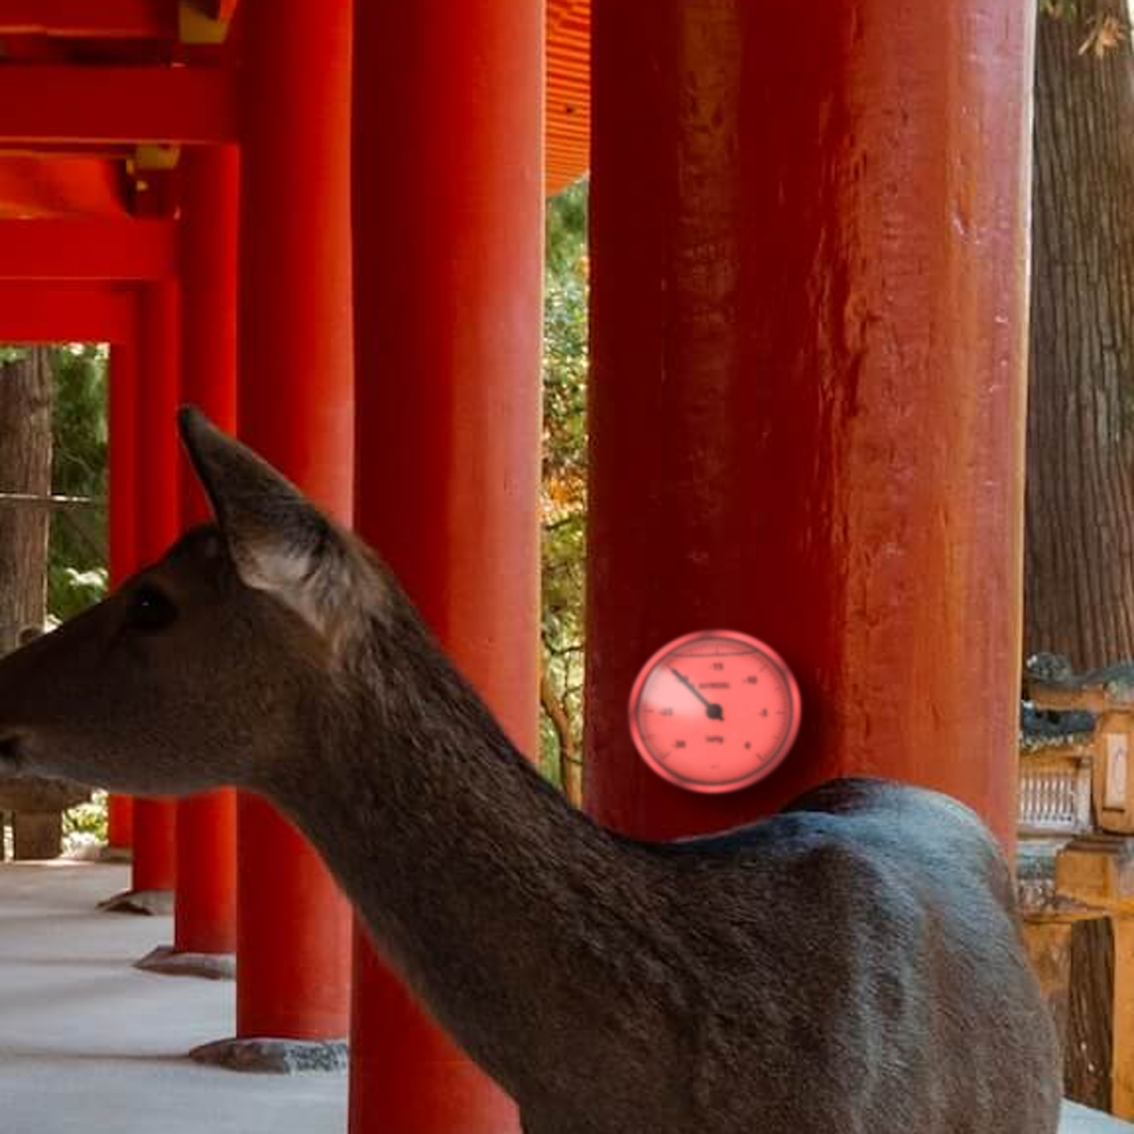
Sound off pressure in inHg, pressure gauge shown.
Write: -20 inHg
